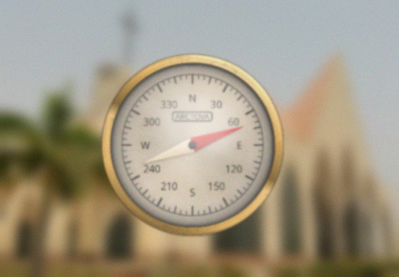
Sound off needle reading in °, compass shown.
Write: 70 °
